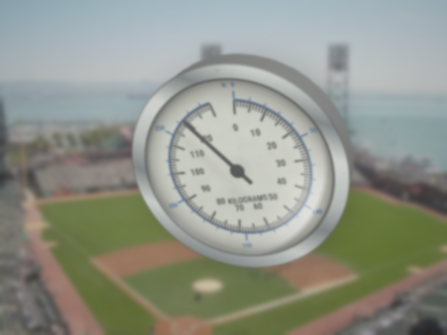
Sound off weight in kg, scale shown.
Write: 120 kg
